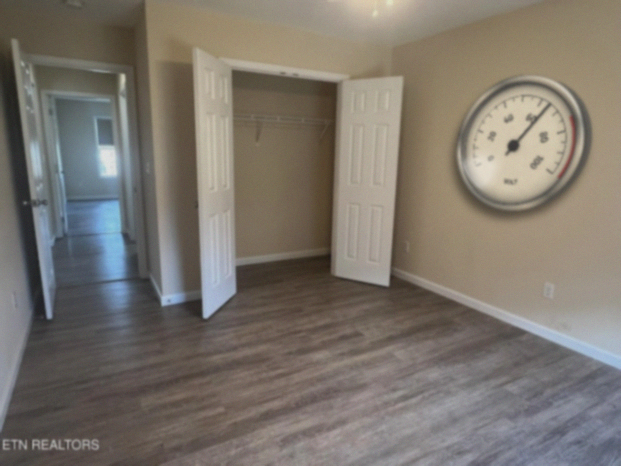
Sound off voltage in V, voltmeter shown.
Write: 65 V
